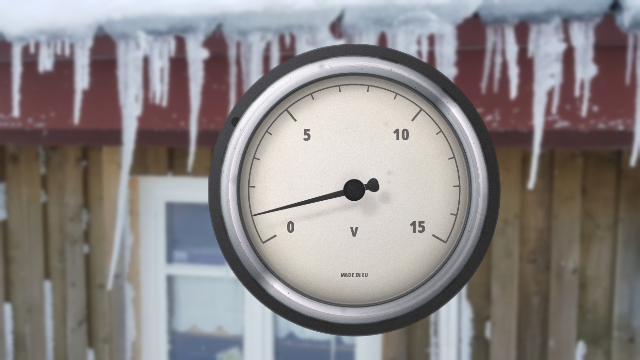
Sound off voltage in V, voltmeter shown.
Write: 1 V
